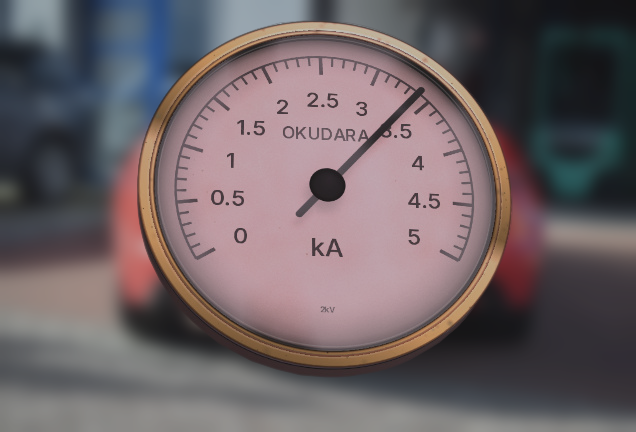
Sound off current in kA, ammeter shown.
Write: 3.4 kA
